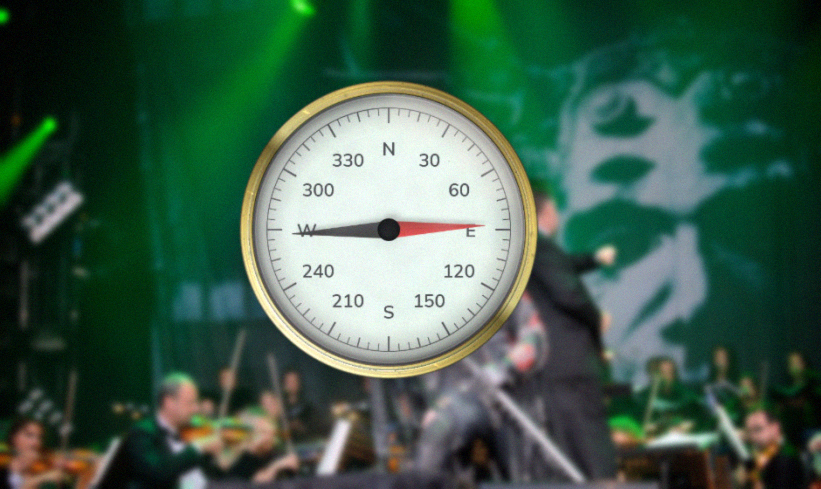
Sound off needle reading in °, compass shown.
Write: 87.5 °
